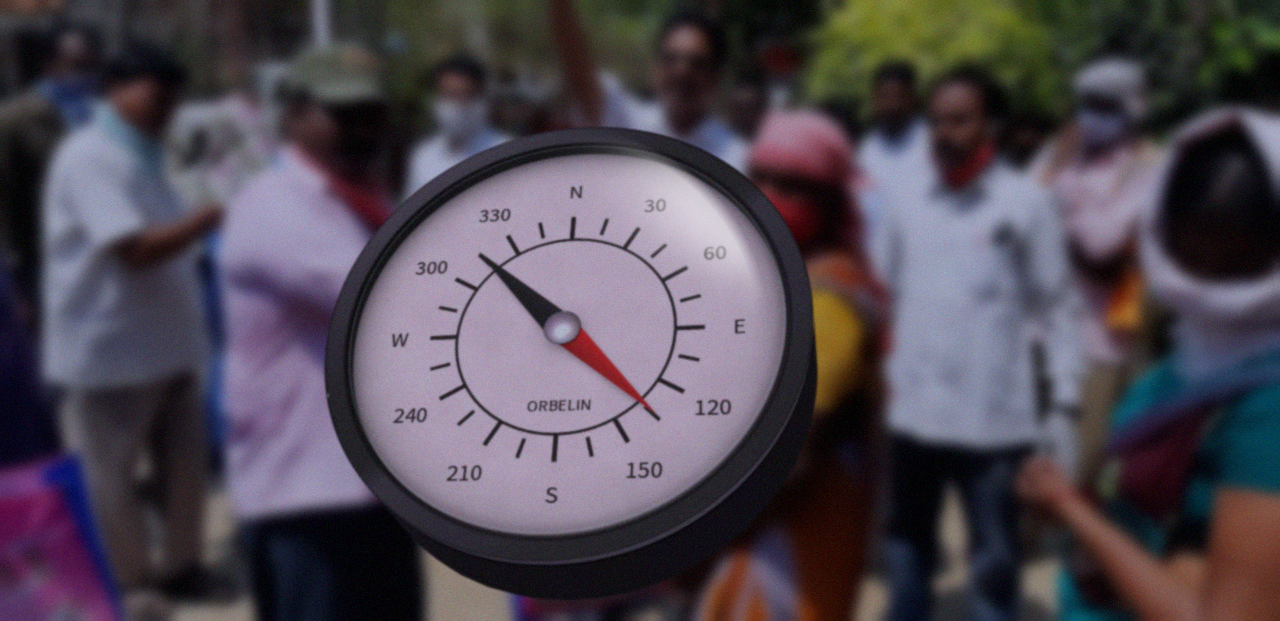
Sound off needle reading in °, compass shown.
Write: 135 °
